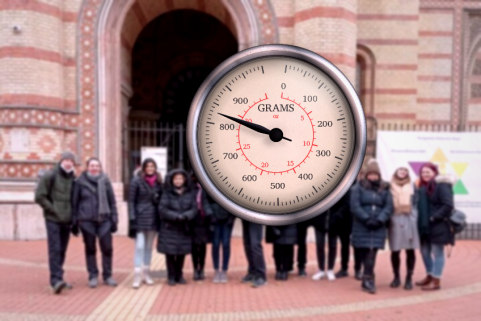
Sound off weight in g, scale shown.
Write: 830 g
